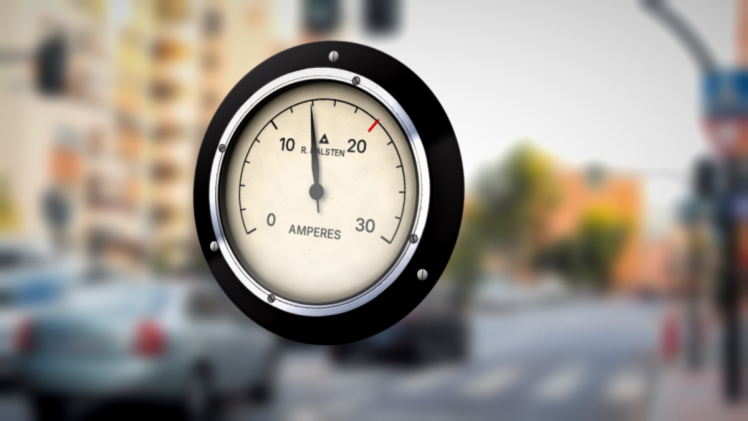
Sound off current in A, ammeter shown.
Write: 14 A
